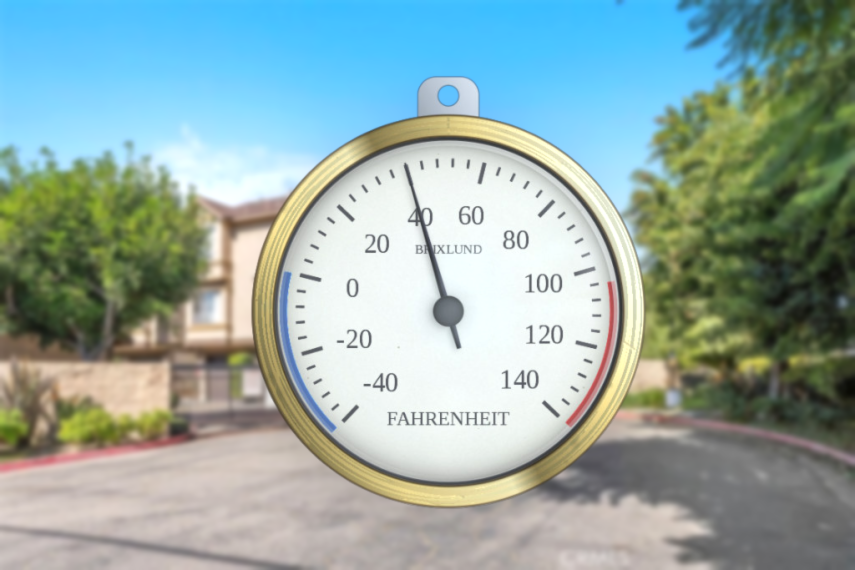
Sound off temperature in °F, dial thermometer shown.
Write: 40 °F
